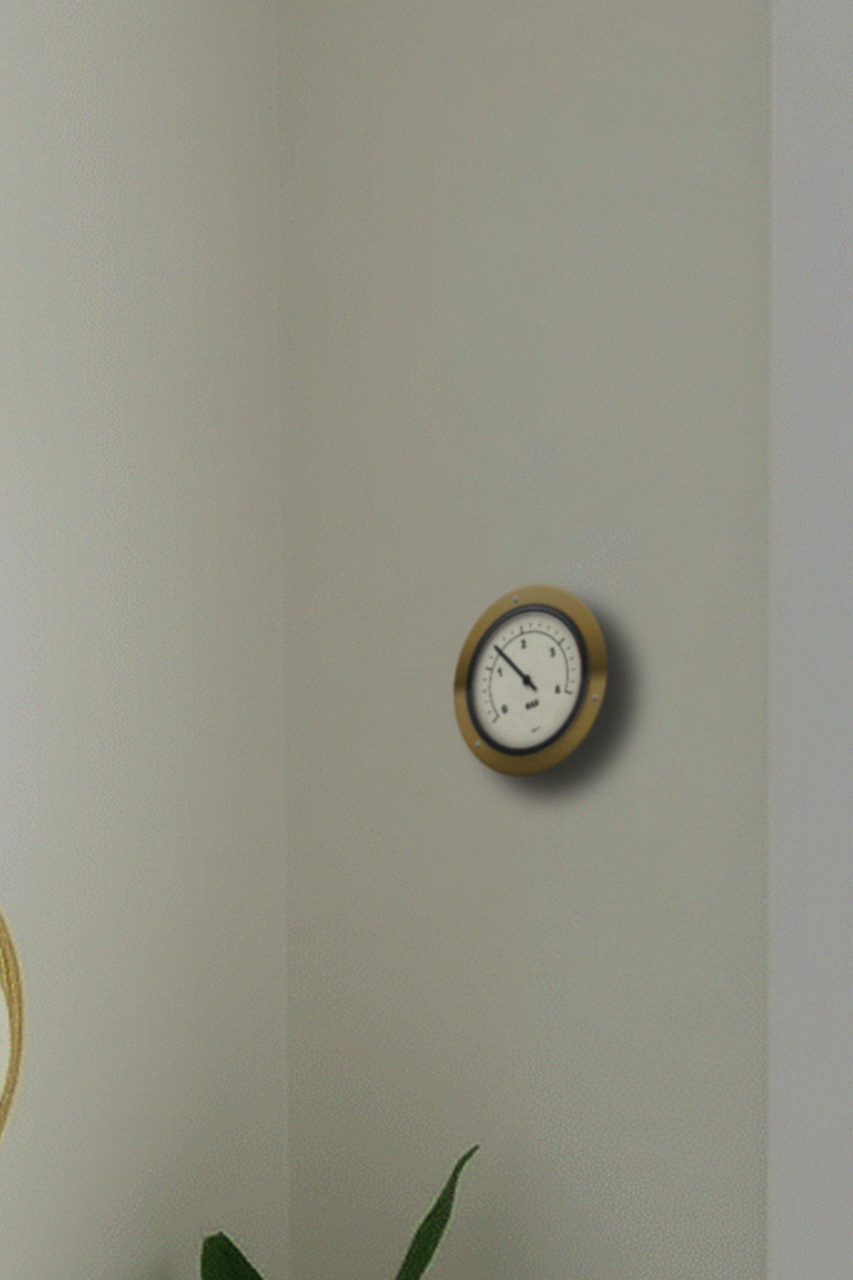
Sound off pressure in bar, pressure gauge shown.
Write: 1.4 bar
